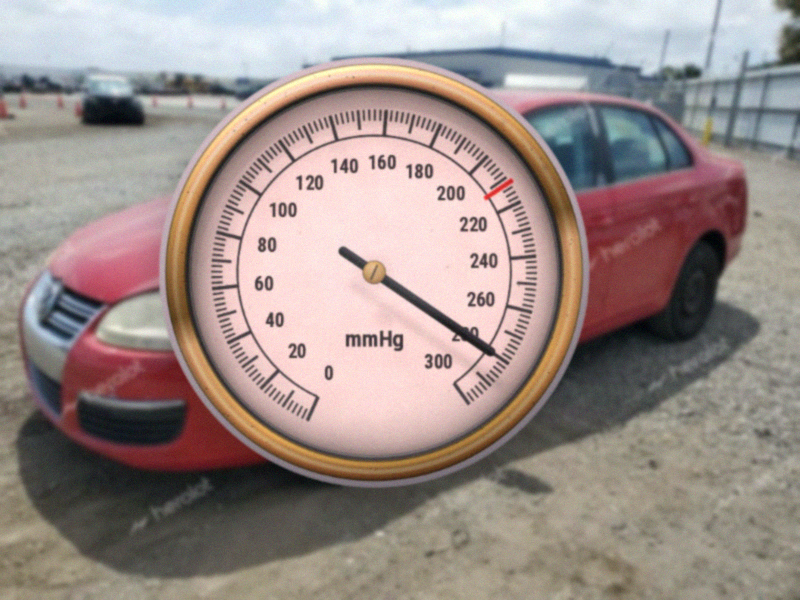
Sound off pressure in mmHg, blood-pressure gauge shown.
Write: 280 mmHg
